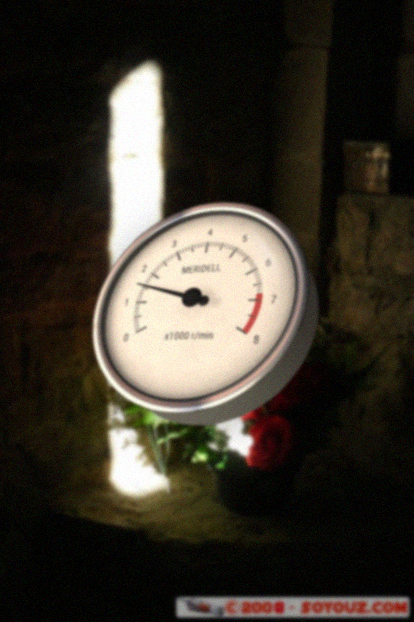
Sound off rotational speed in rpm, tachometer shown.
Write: 1500 rpm
